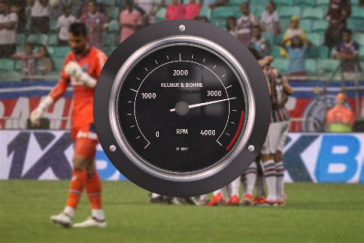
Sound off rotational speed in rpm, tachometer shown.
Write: 3200 rpm
